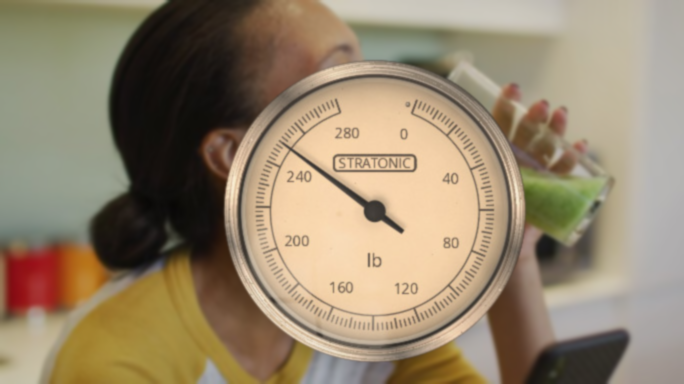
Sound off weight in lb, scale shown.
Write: 250 lb
